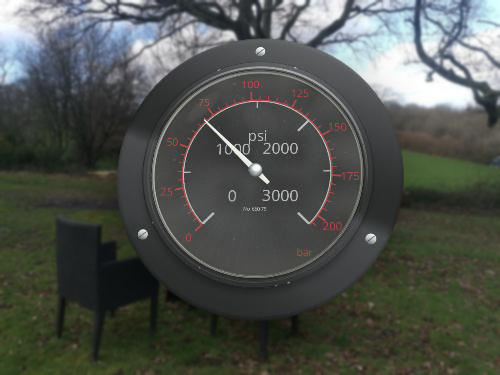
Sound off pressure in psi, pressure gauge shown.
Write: 1000 psi
